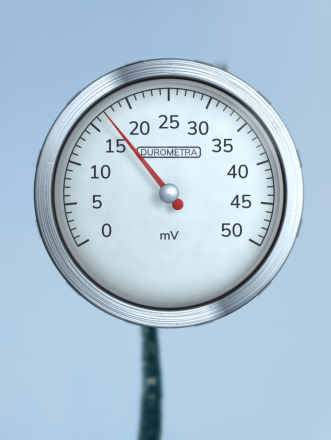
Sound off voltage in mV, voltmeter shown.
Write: 17 mV
